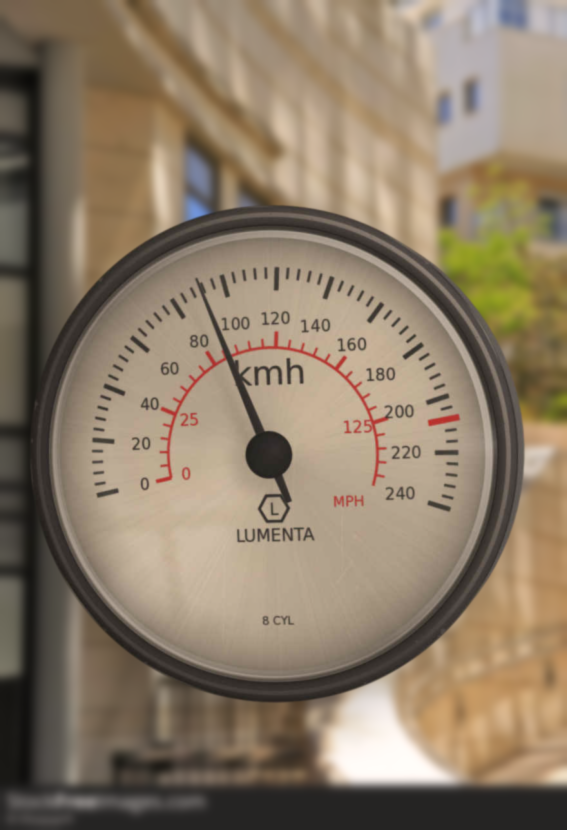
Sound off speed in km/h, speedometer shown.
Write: 92 km/h
